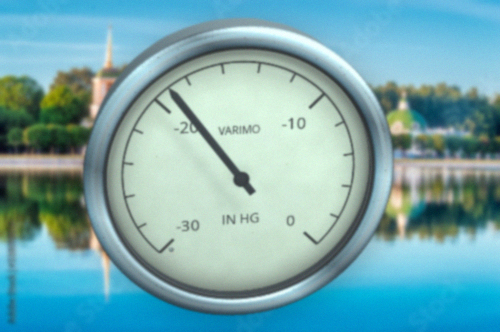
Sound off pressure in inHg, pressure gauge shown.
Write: -19 inHg
